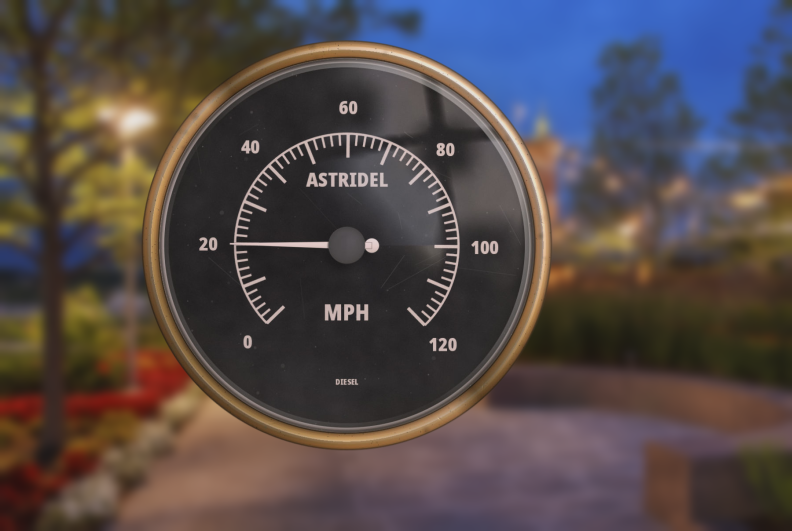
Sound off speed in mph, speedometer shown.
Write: 20 mph
